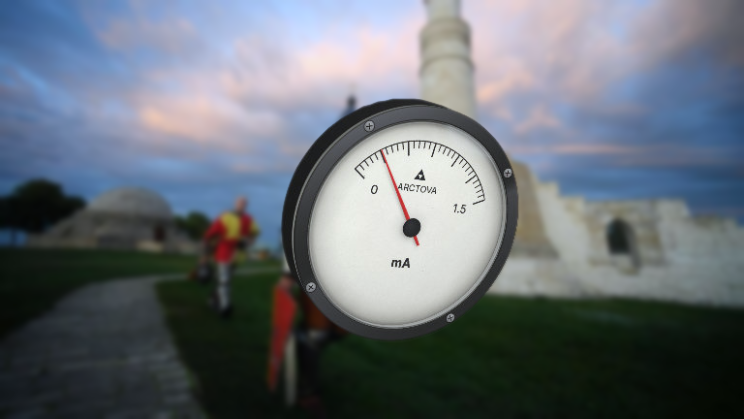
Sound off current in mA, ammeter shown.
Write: 0.25 mA
